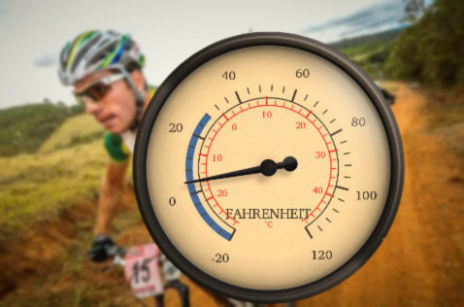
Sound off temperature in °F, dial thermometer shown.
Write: 4 °F
